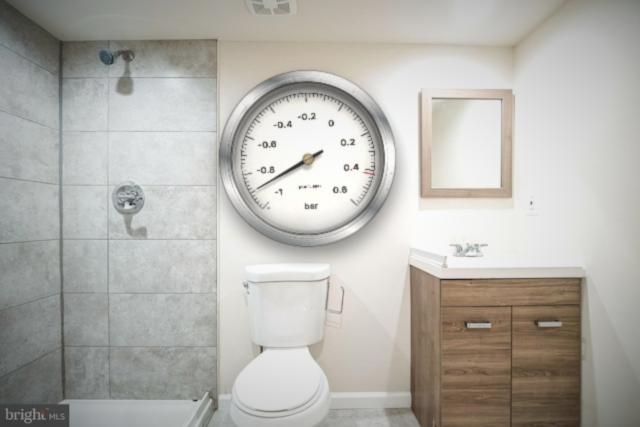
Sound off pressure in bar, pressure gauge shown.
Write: -0.9 bar
